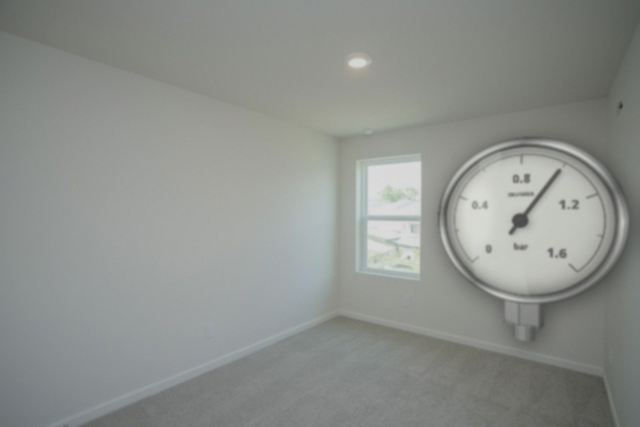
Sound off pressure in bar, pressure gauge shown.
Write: 1 bar
